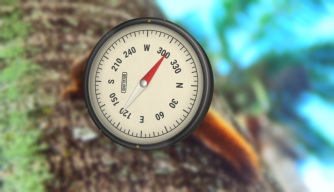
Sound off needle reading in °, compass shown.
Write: 305 °
